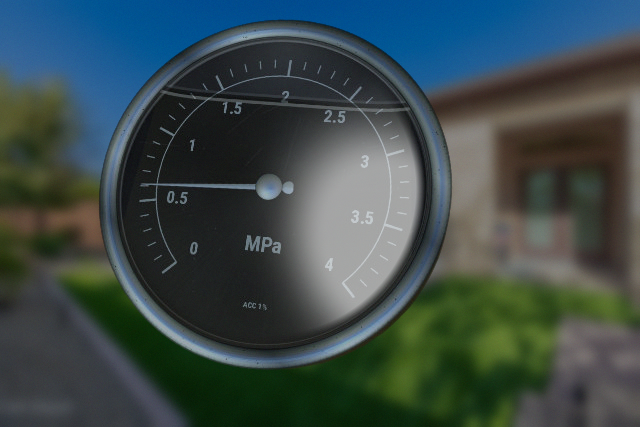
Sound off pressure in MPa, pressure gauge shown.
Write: 0.6 MPa
